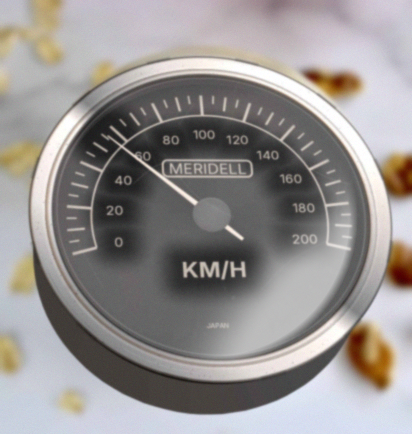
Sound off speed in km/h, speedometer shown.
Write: 55 km/h
